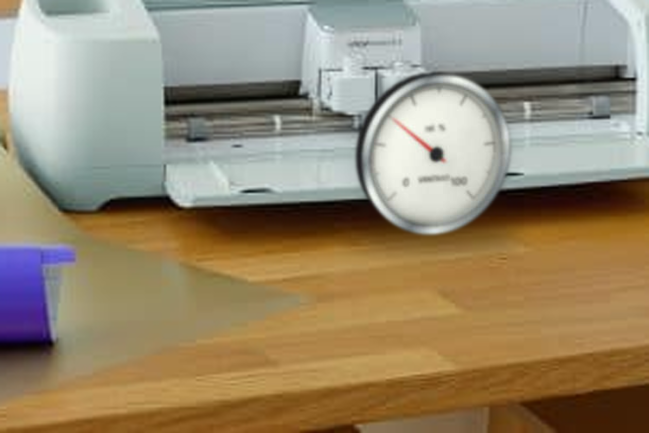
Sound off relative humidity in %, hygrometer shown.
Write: 30 %
